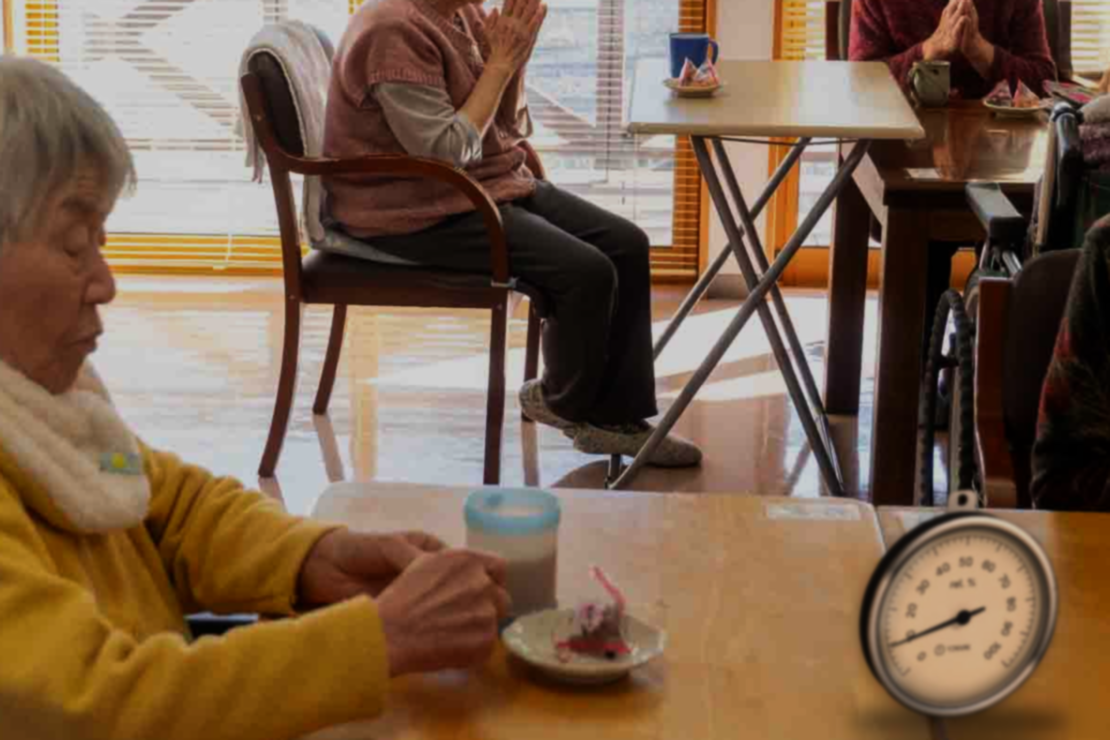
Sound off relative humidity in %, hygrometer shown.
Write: 10 %
